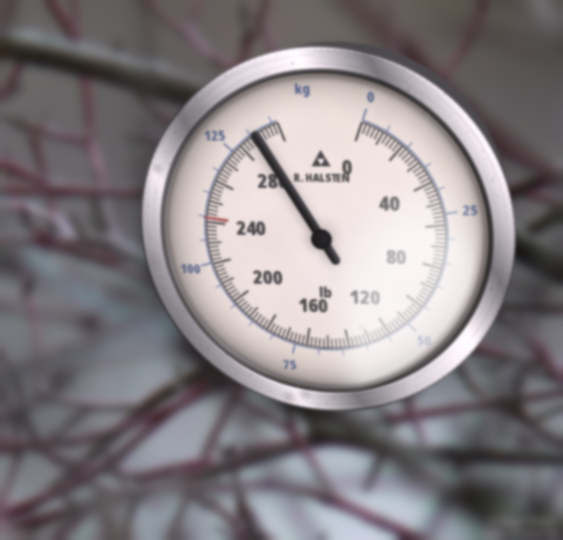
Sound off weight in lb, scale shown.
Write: 290 lb
